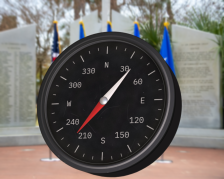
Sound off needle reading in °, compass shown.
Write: 220 °
